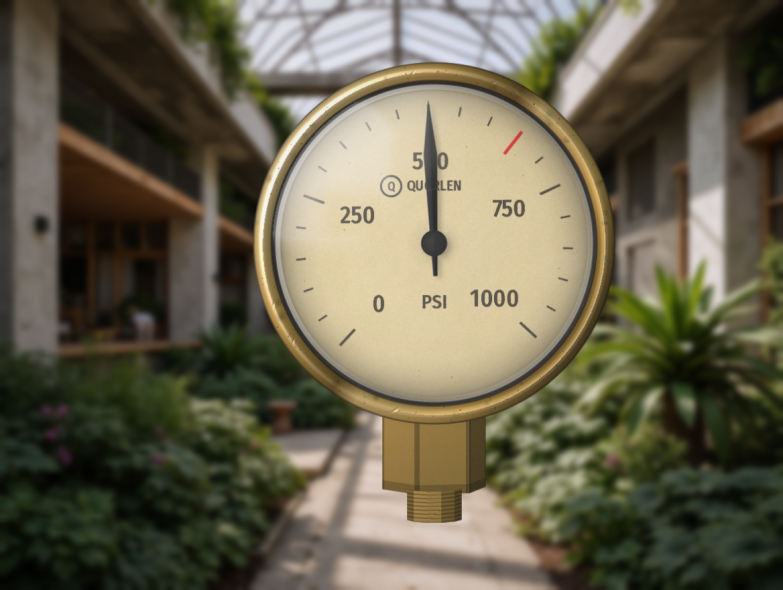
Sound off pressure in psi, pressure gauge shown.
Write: 500 psi
